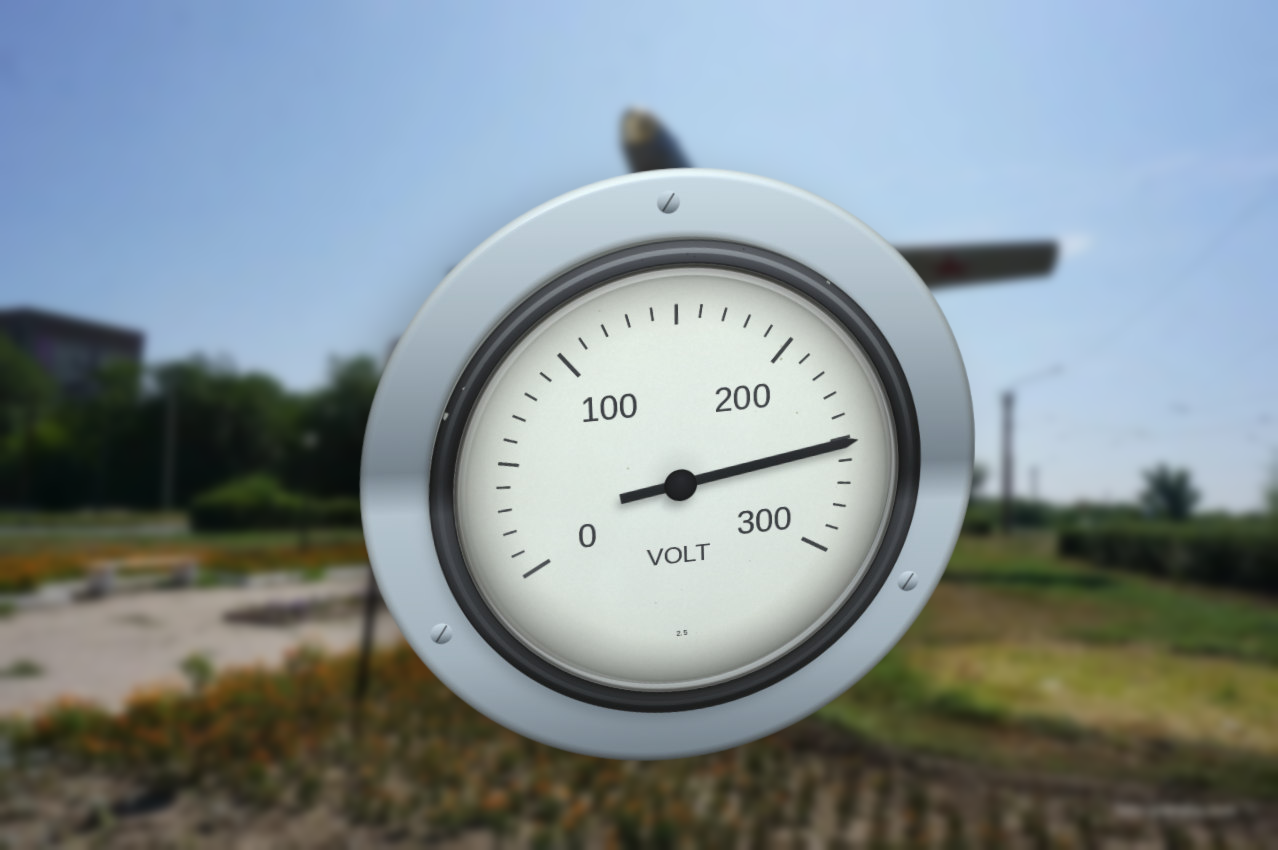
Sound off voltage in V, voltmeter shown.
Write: 250 V
